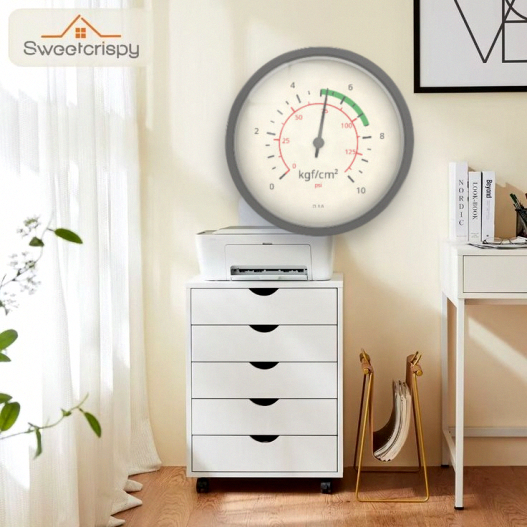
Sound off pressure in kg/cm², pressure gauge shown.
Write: 5.25 kg/cm²
